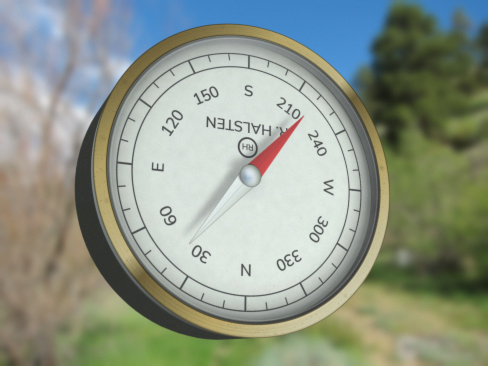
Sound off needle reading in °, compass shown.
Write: 220 °
